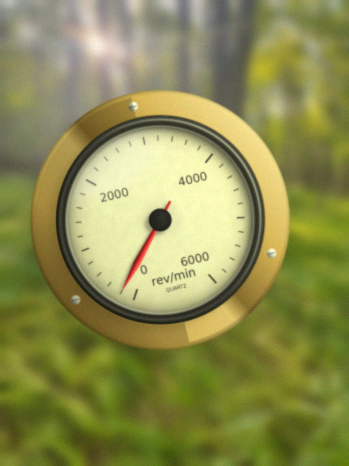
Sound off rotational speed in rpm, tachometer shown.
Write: 200 rpm
